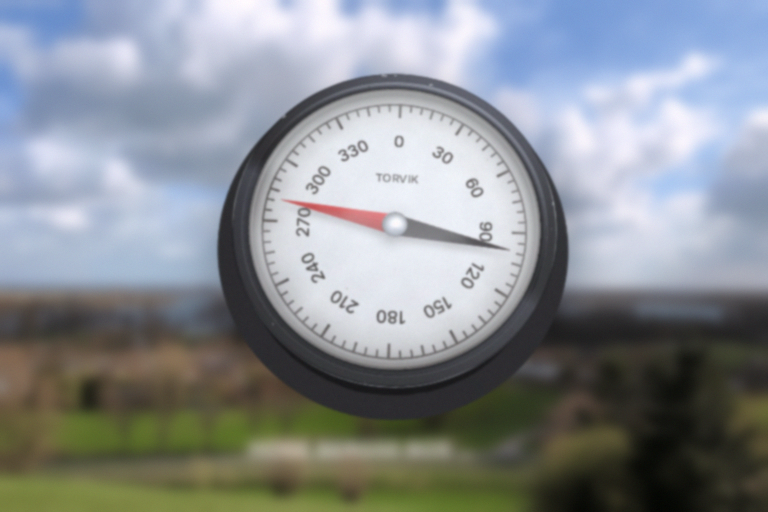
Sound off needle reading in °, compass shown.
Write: 280 °
